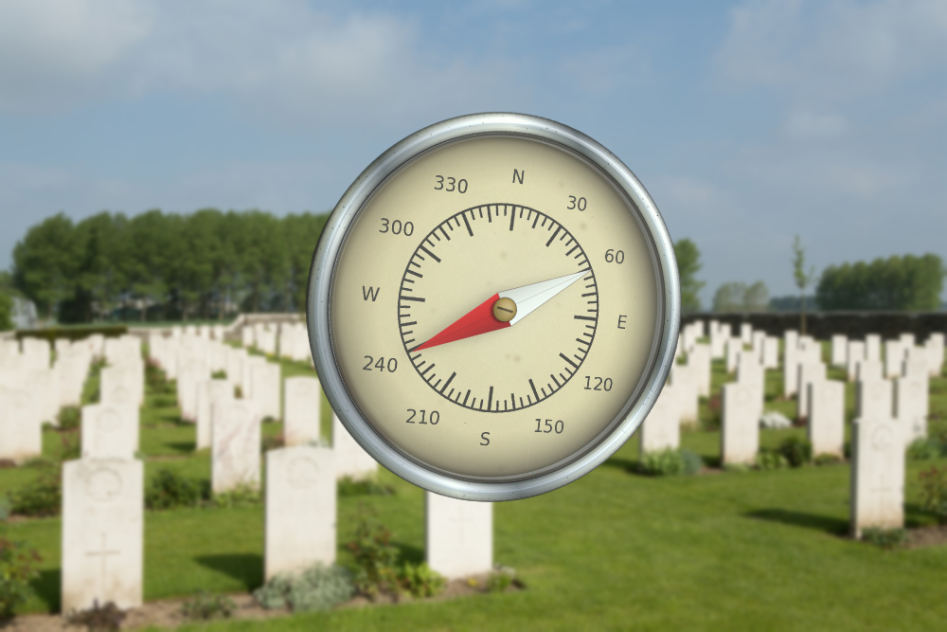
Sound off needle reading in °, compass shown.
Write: 240 °
